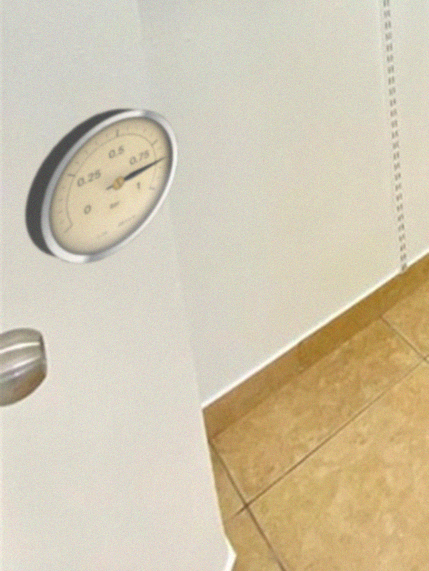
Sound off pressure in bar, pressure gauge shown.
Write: 0.85 bar
